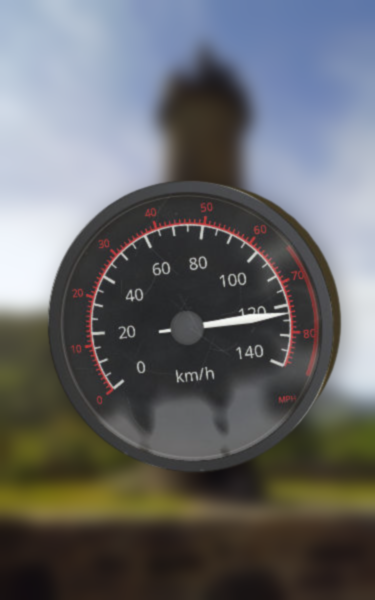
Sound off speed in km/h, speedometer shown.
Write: 122.5 km/h
